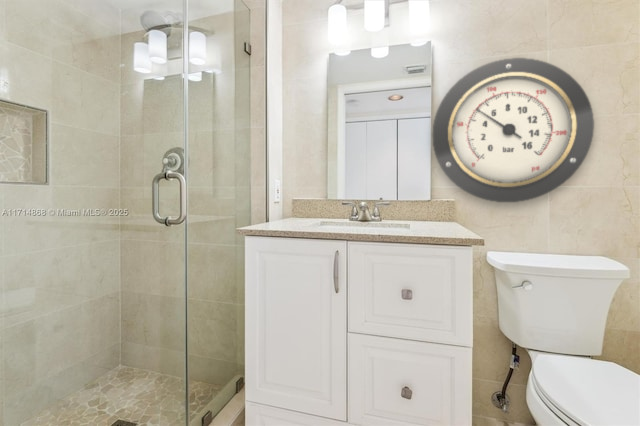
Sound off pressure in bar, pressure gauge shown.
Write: 5 bar
